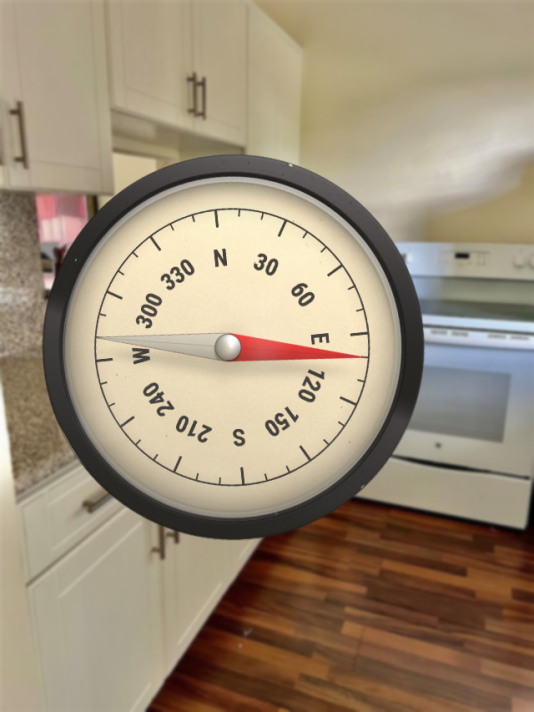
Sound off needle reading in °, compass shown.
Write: 100 °
